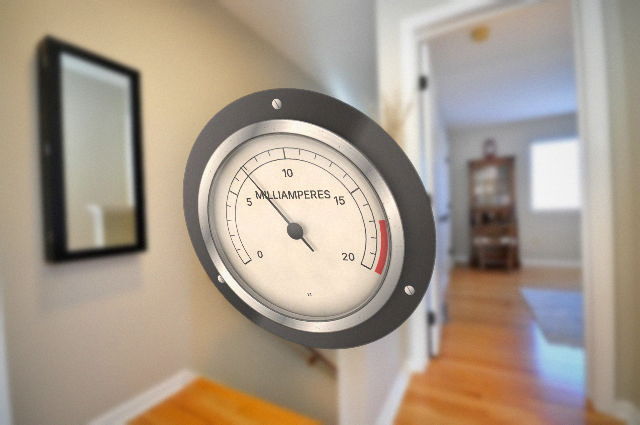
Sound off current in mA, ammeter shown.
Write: 7 mA
